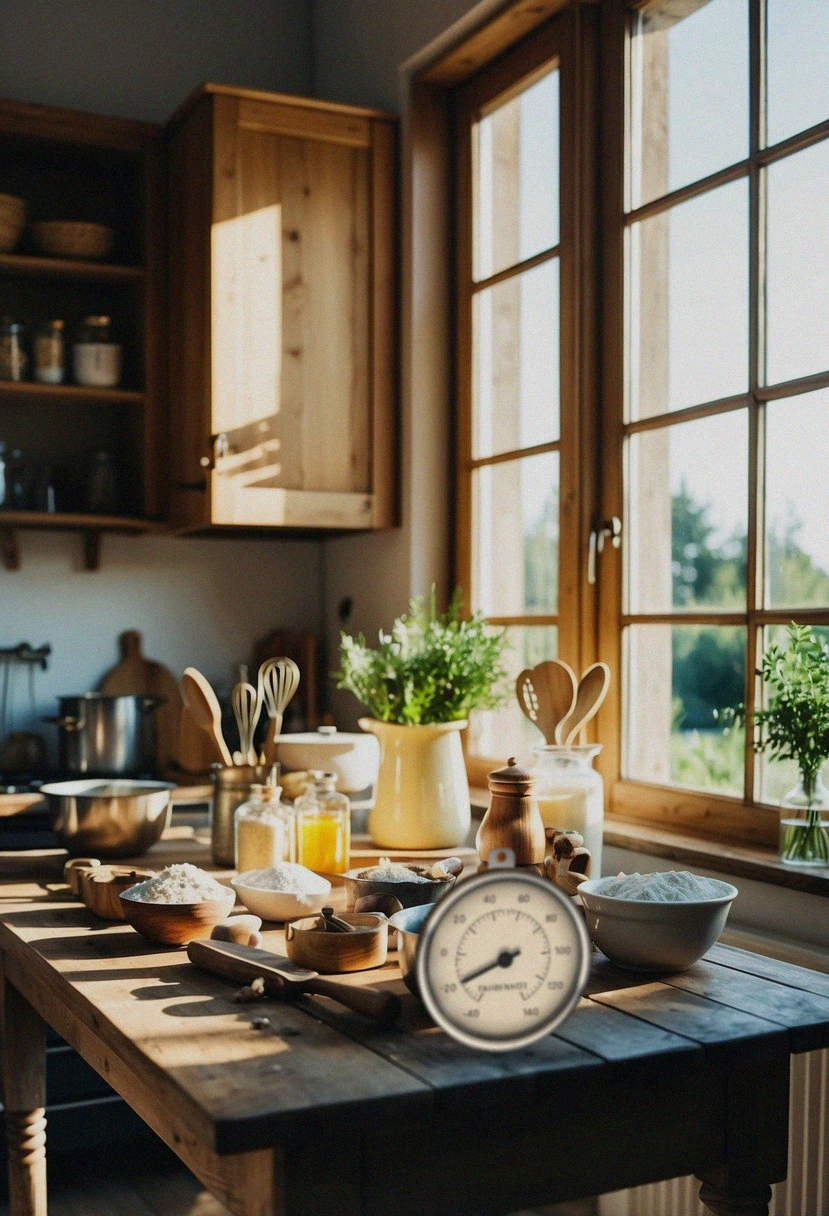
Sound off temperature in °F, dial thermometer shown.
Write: -20 °F
